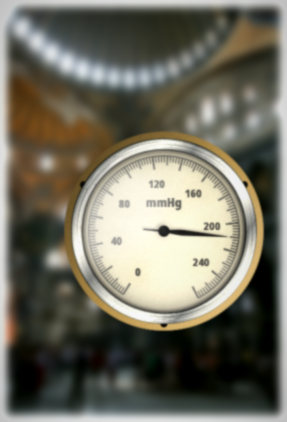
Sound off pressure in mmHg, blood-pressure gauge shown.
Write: 210 mmHg
